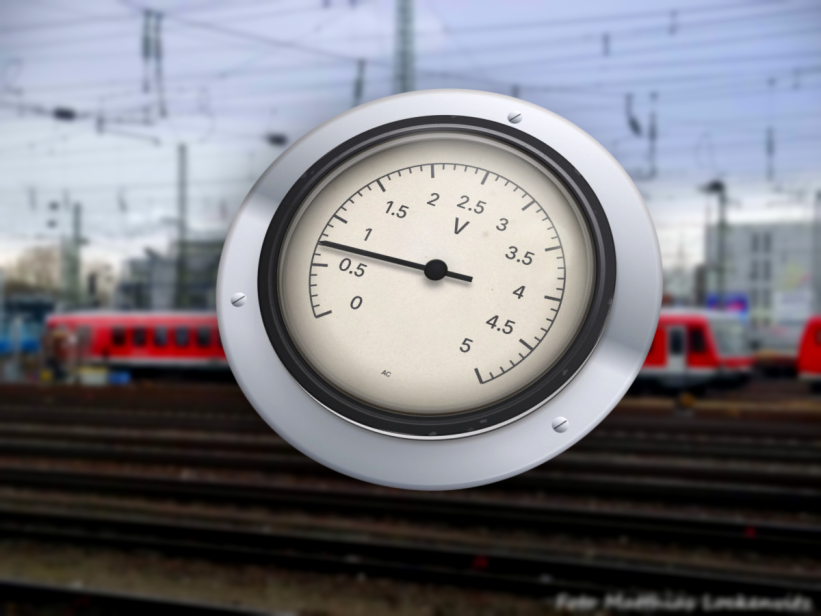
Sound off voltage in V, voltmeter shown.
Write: 0.7 V
